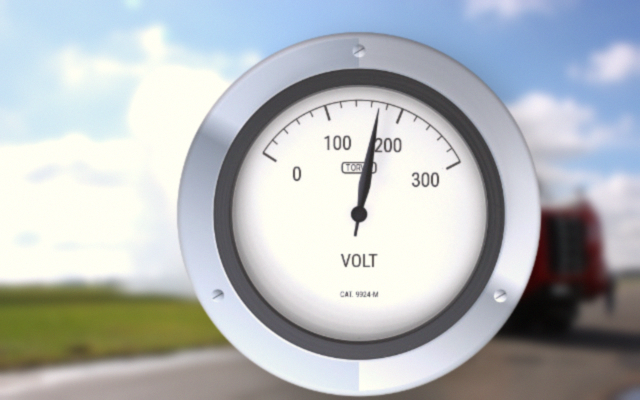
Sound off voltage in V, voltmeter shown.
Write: 170 V
